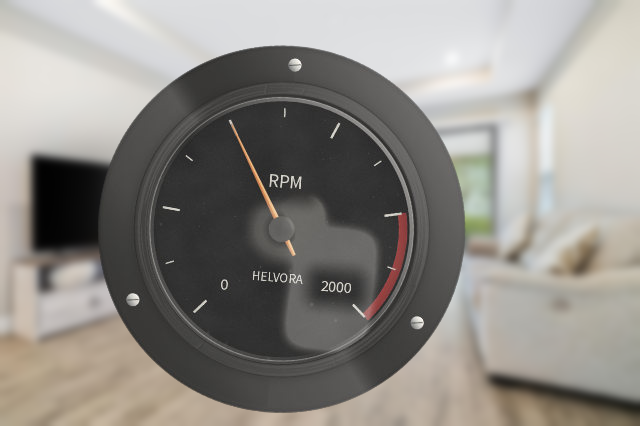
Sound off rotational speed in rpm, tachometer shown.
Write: 800 rpm
